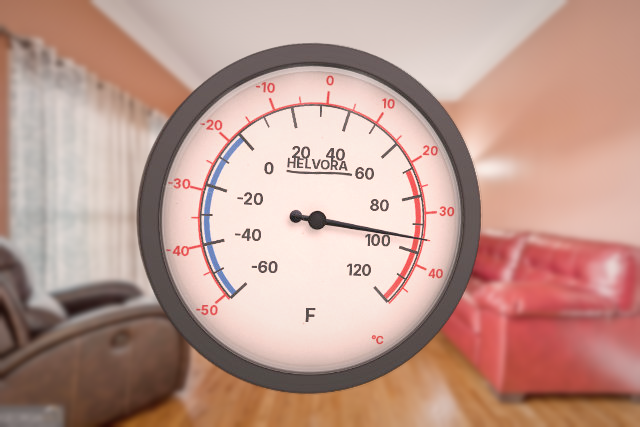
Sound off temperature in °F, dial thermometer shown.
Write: 95 °F
